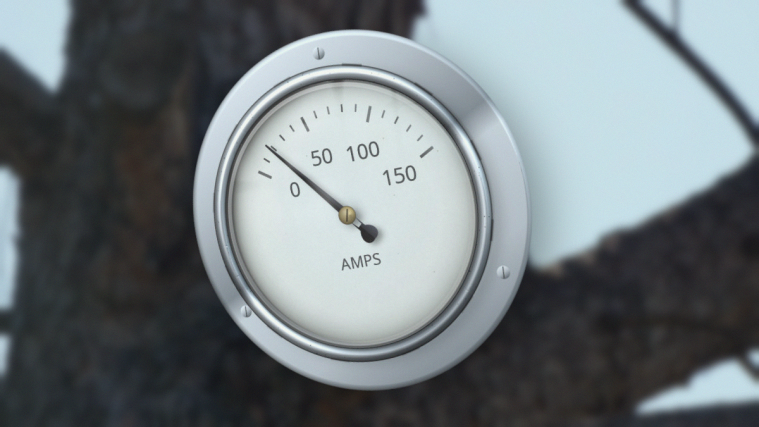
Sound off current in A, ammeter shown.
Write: 20 A
